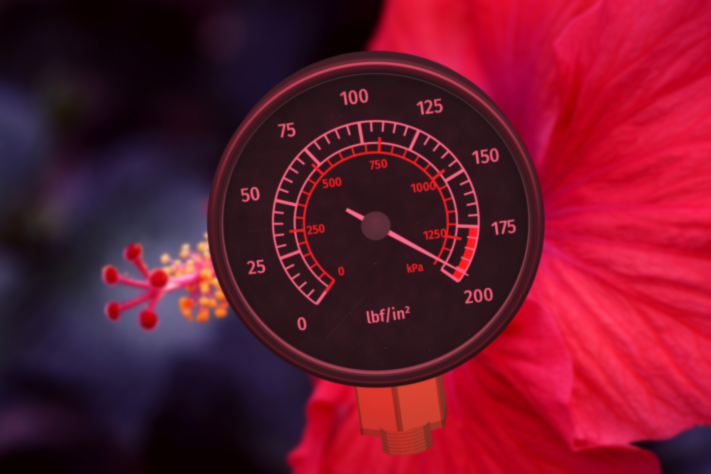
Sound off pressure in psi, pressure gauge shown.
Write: 195 psi
